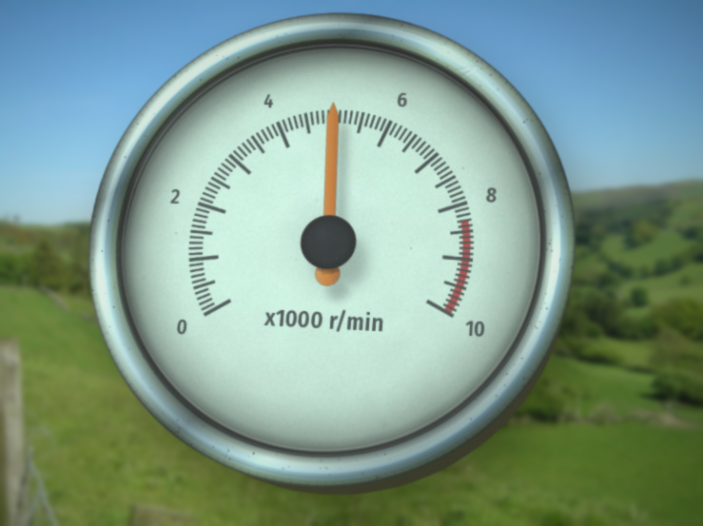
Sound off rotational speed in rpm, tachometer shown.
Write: 5000 rpm
